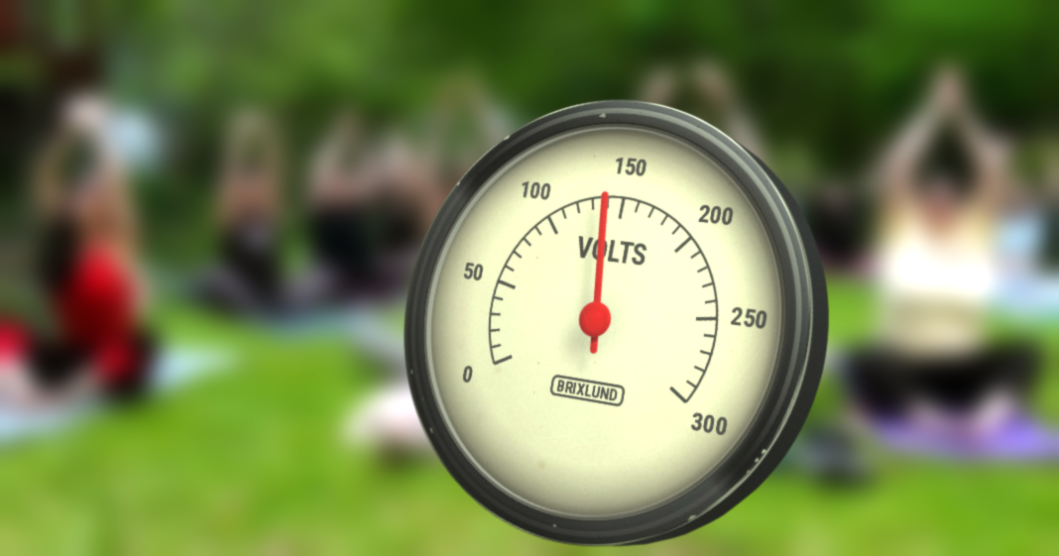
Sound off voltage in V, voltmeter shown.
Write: 140 V
